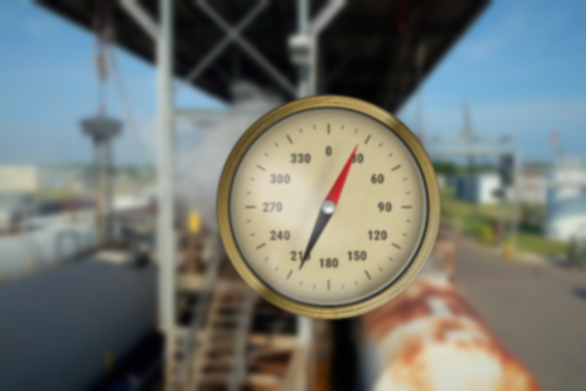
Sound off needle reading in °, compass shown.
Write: 25 °
